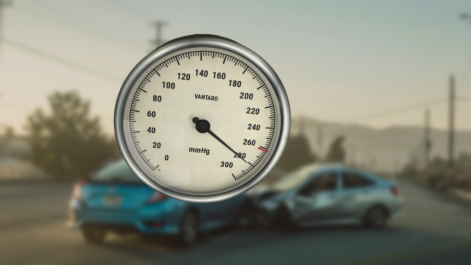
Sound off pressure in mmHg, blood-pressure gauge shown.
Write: 280 mmHg
